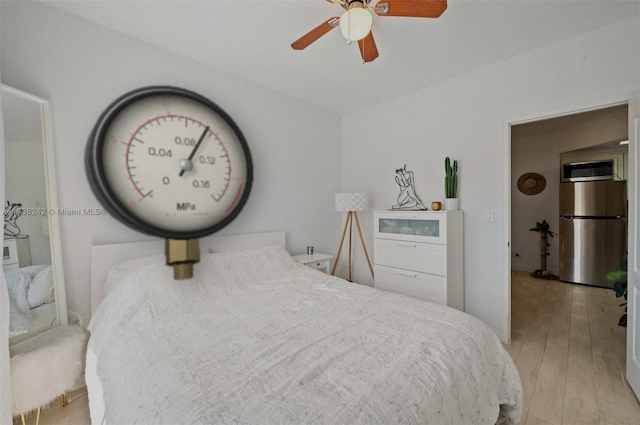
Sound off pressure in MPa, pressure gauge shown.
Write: 0.095 MPa
